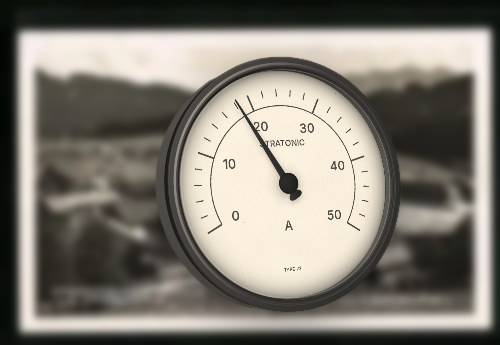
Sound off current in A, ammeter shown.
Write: 18 A
